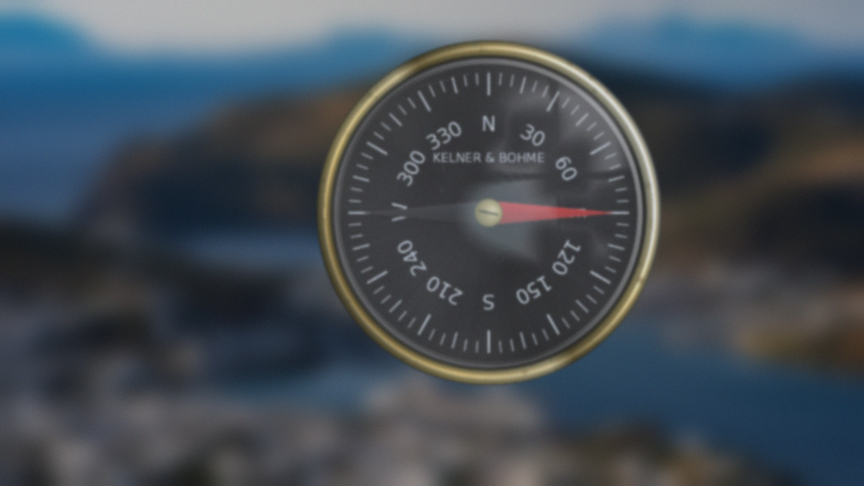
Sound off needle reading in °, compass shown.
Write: 90 °
